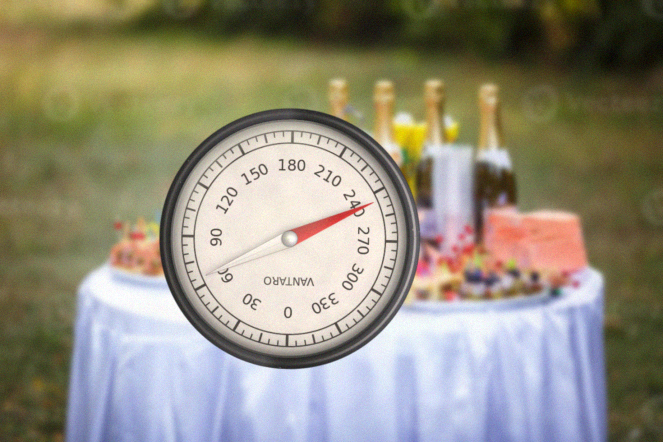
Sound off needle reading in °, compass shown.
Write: 245 °
